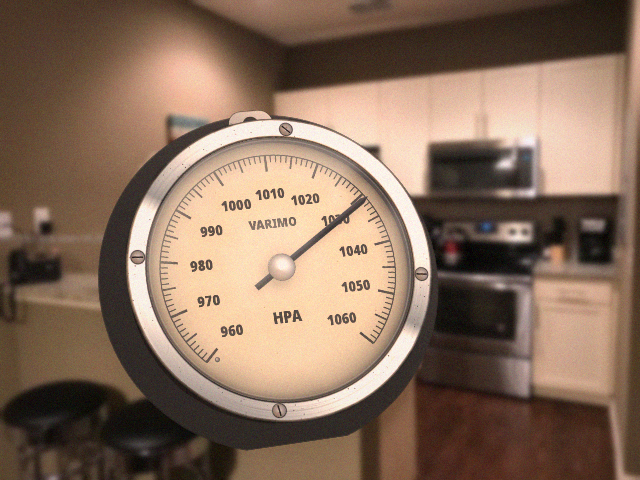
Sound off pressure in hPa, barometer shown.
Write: 1031 hPa
